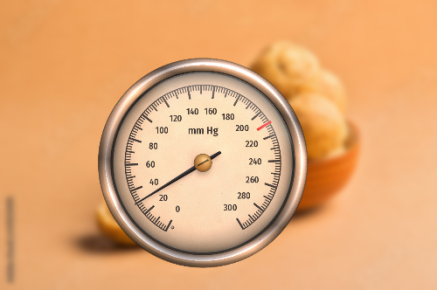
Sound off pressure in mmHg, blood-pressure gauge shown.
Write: 30 mmHg
